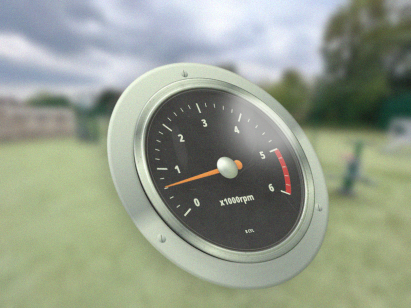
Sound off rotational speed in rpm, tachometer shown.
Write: 600 rpm
